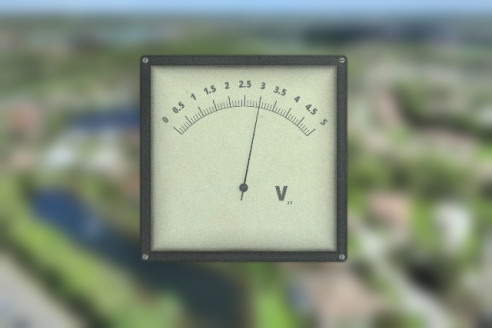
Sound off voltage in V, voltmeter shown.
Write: 3 V
